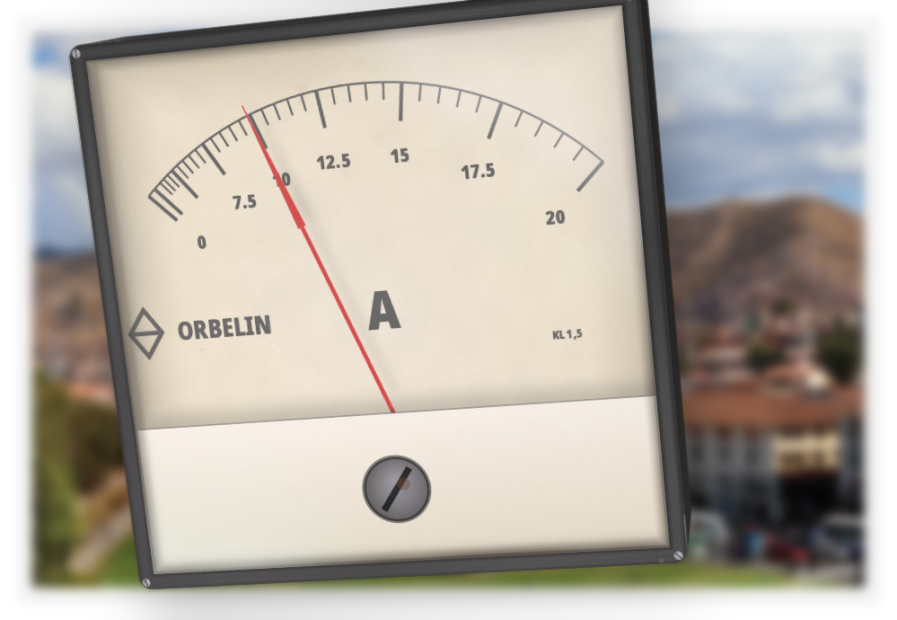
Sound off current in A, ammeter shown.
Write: 10 A
